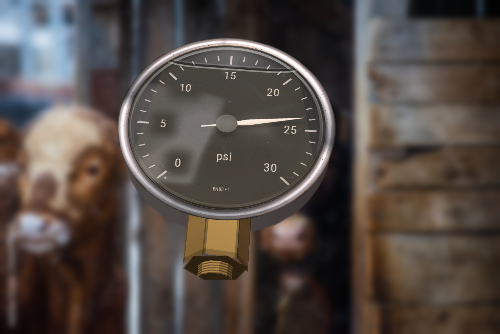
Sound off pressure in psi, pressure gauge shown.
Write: 24 psi
